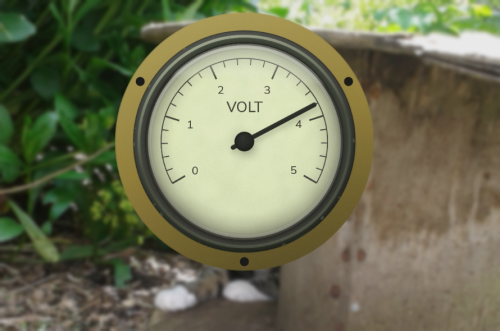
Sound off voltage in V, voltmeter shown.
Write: 3.8 V
